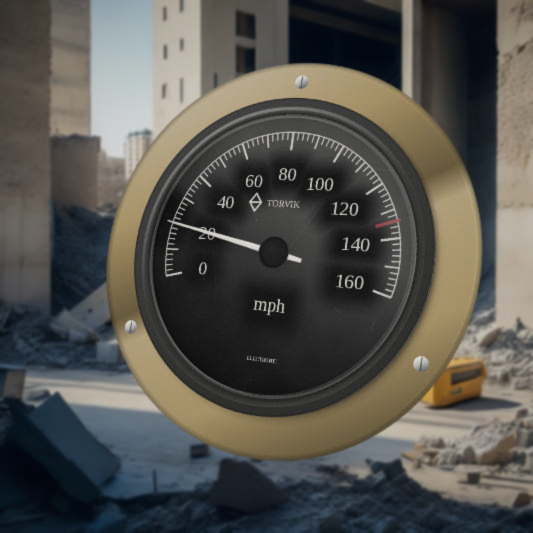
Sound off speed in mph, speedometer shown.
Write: 20 mph
